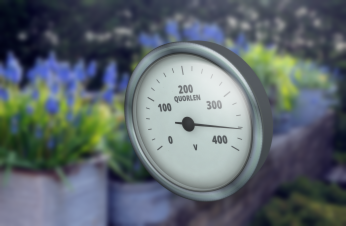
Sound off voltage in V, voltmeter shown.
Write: 360 V
